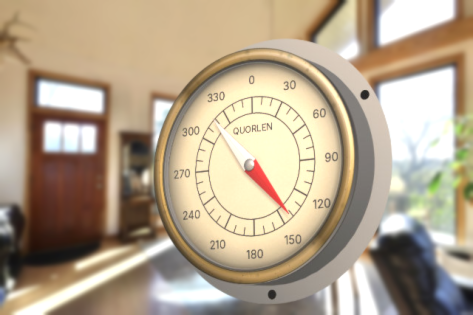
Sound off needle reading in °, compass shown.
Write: 140 °
